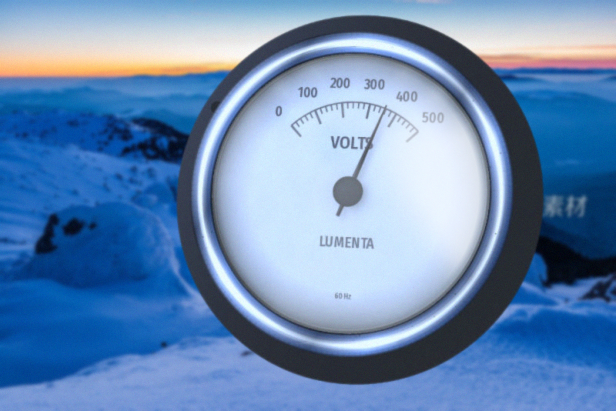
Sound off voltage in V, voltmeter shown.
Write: 360 V
